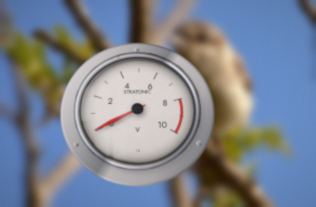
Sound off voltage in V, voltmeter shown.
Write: 0 V
